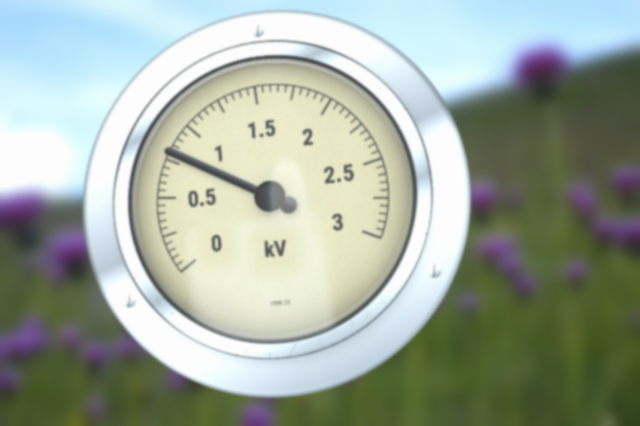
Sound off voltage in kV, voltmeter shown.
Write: 0.8 kV
